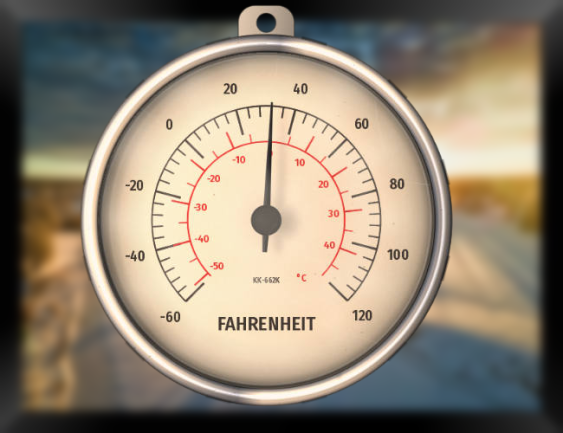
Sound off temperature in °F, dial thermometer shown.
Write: 32 °F
